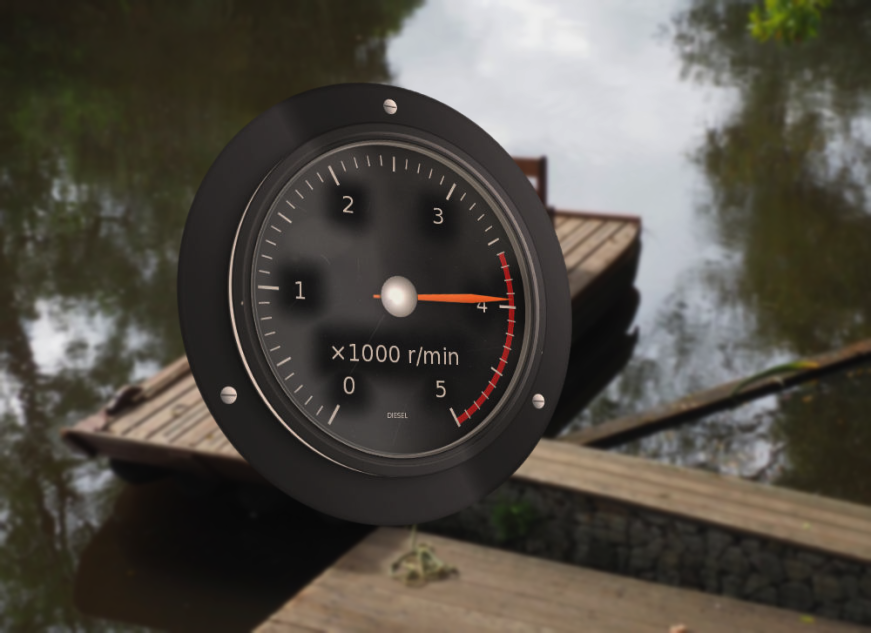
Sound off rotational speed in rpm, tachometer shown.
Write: 3950 rpm
